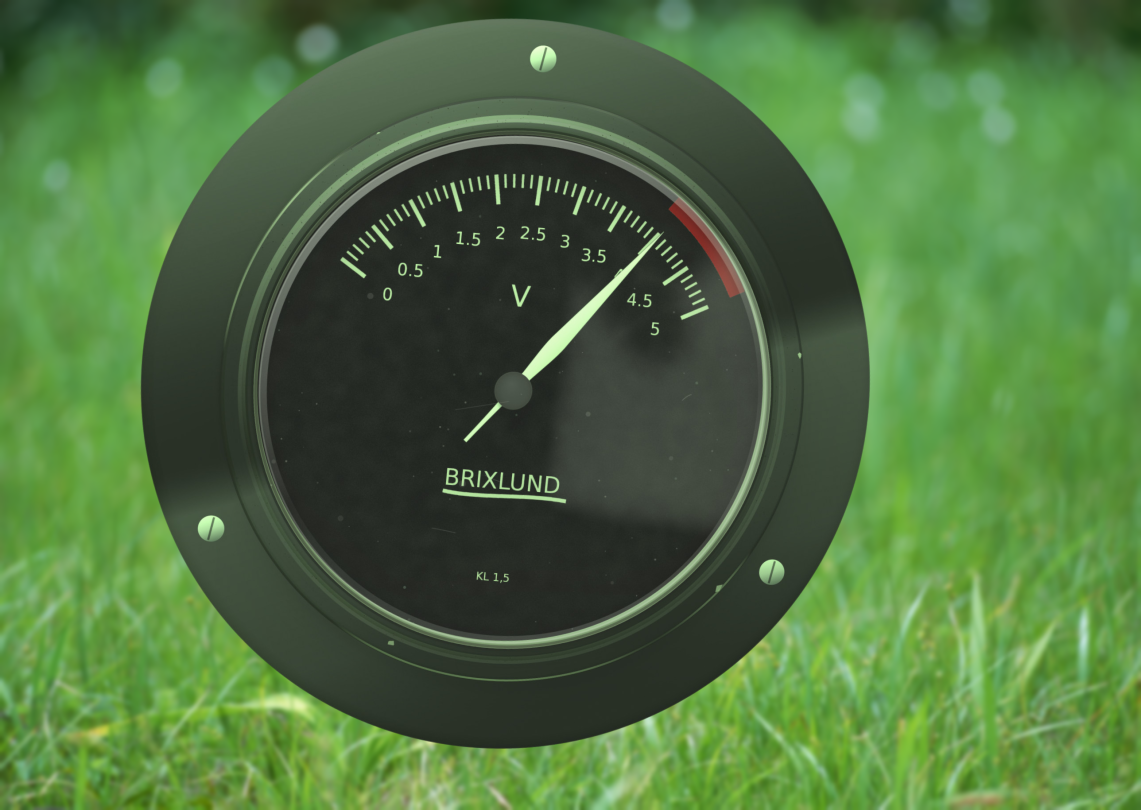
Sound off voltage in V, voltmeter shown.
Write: 4 V
